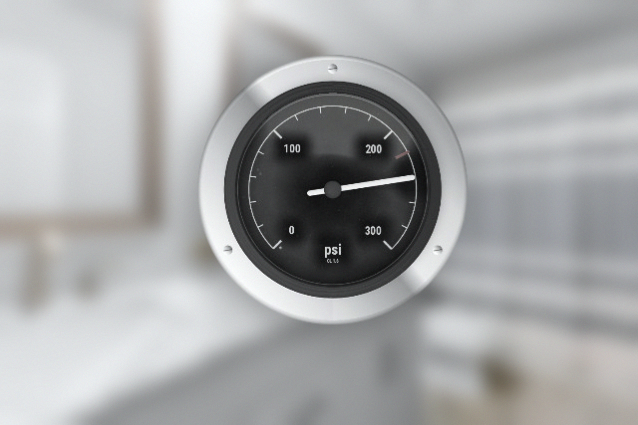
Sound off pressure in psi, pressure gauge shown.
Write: 240 psi
